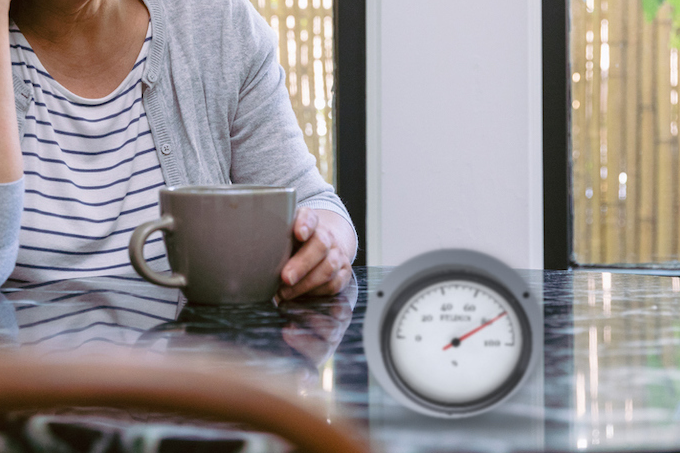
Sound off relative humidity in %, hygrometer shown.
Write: 80 %
